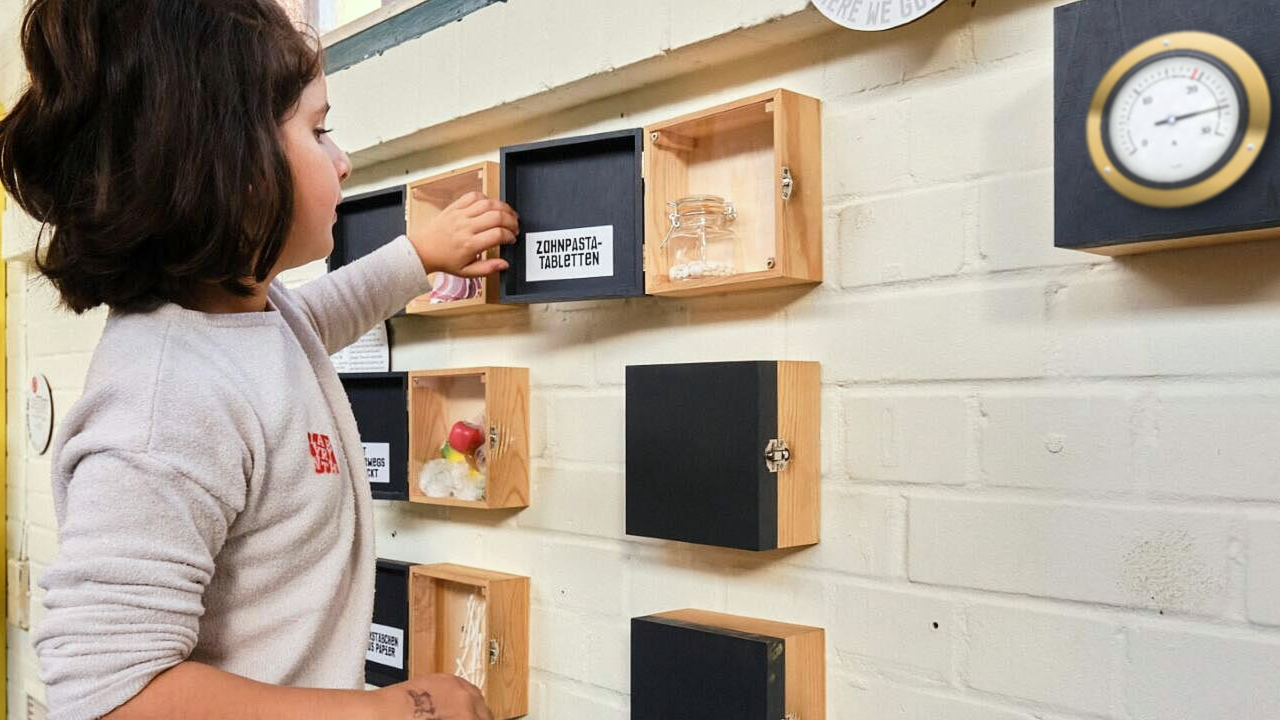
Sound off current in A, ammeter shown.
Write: 26 A
